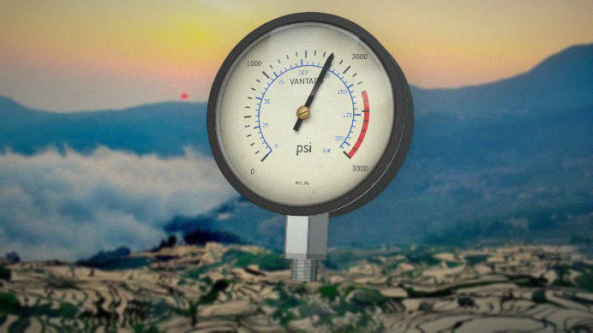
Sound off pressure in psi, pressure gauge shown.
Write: 1800 psi
